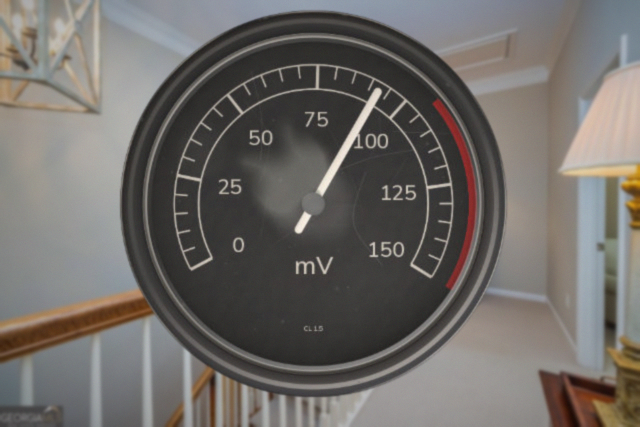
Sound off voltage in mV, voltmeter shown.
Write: 92.5 mV
